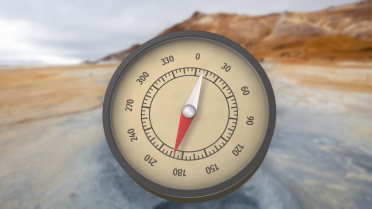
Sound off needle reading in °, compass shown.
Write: 190 °
